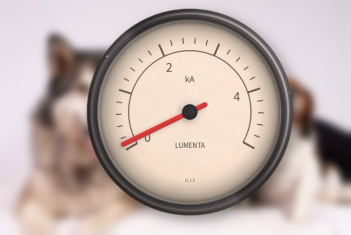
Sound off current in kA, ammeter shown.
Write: 0.1 kA
